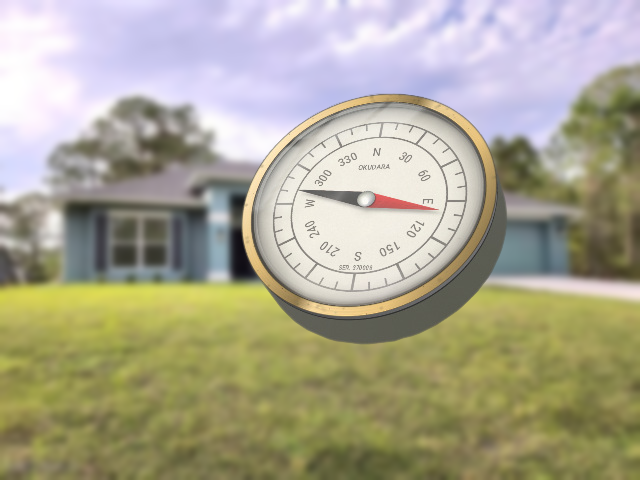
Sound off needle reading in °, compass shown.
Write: 100 °
